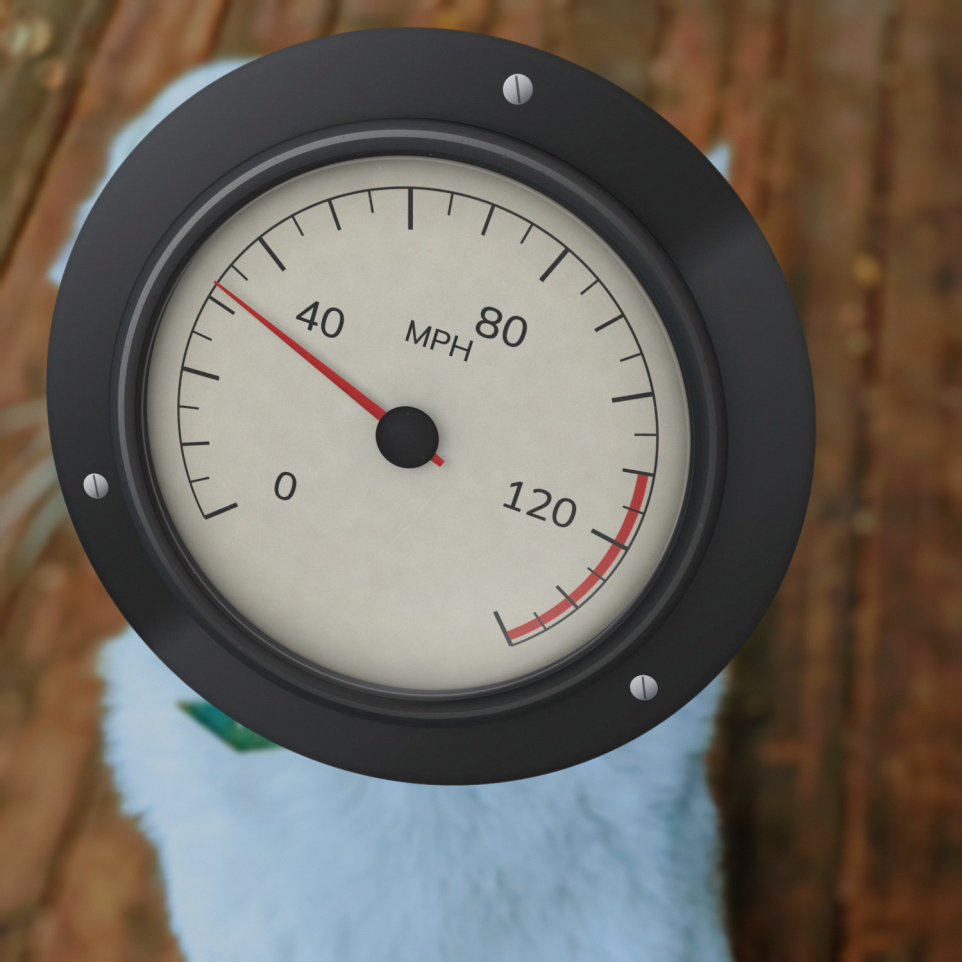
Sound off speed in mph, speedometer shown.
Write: 32.5 mph
